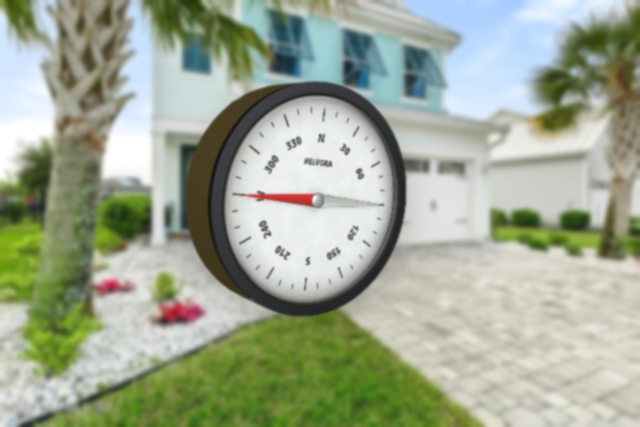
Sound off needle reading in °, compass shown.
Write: 270 °
